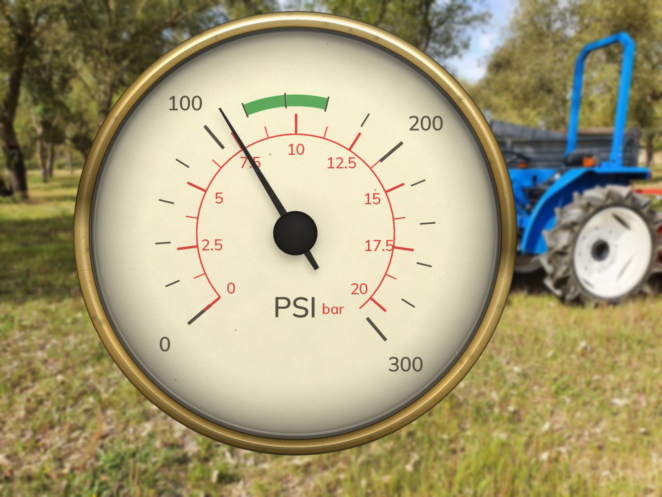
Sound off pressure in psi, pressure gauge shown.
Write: 110 psi
